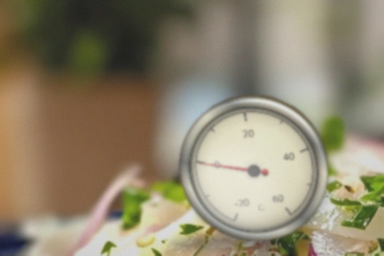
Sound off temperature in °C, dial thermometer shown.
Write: 0 °C
